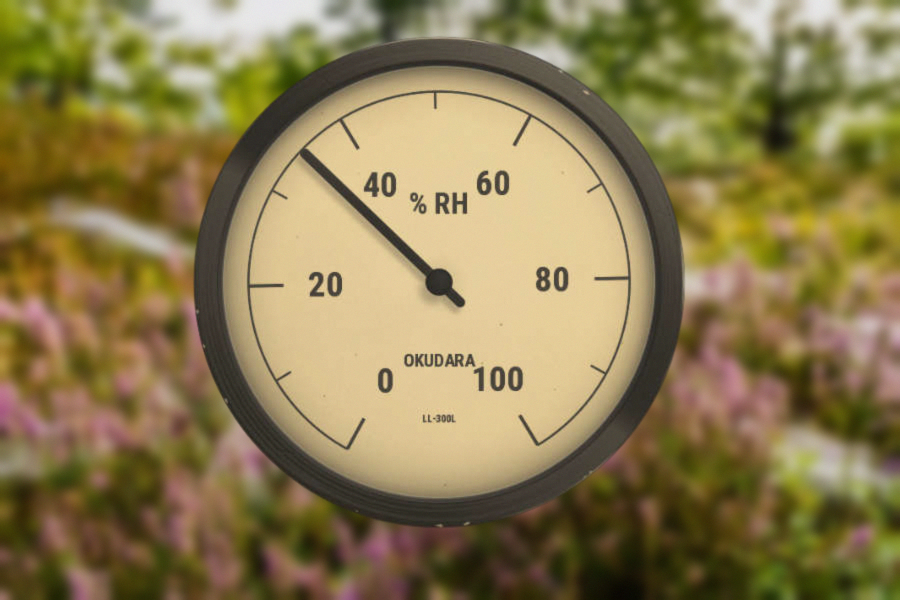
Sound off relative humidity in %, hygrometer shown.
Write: 35 %
